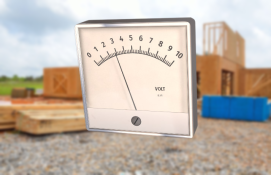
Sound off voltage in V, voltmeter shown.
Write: 3 V
